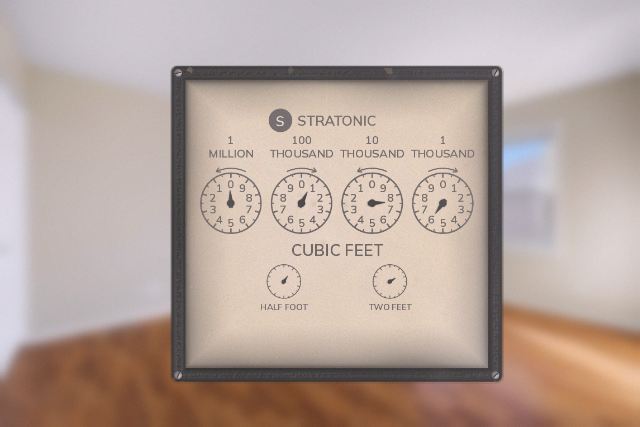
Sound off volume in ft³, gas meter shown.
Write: 7600 ft³
